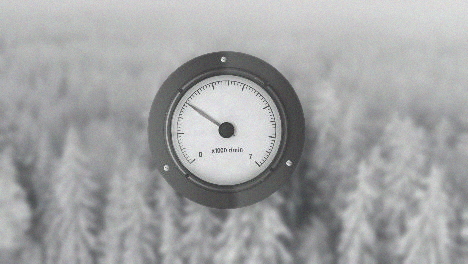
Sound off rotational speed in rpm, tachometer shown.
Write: 2000 rpm
